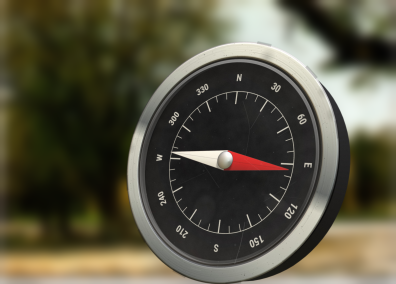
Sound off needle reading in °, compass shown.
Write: 95 °
